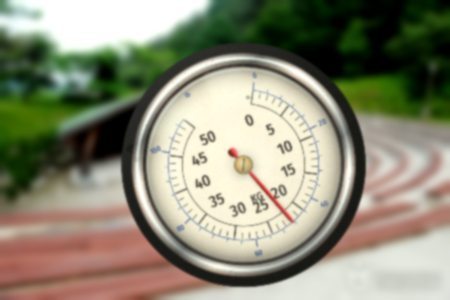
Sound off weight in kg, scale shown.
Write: 22 kg
